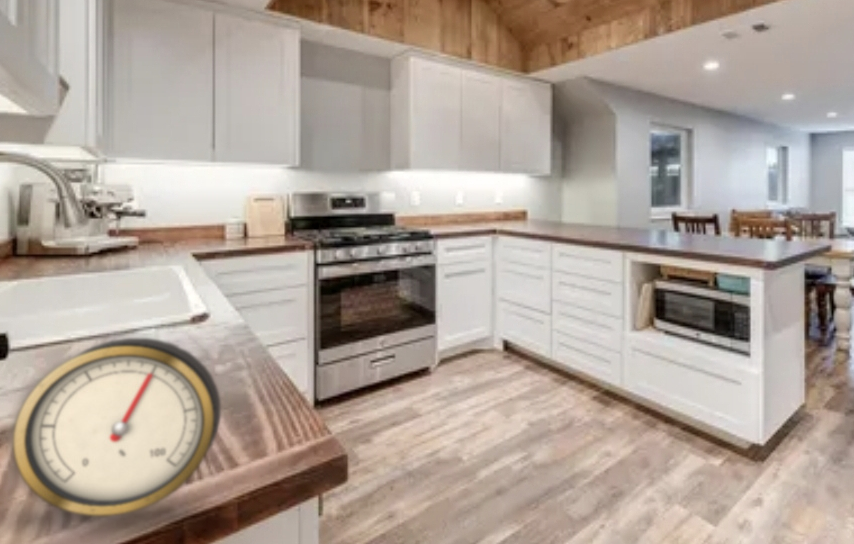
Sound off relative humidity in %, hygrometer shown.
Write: 60 %
